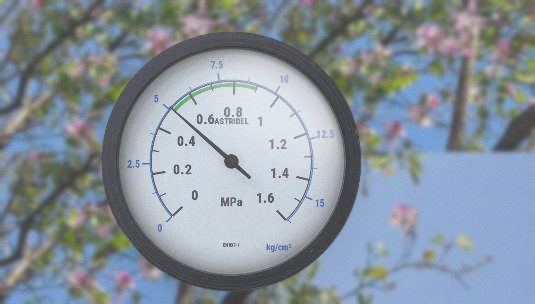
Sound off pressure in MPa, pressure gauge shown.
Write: 0.5 MPa
